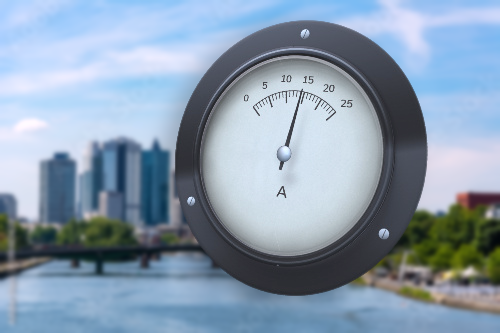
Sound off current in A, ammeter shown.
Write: 15 A
